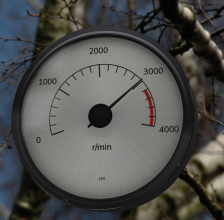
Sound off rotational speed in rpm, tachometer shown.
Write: 3000 rpm
